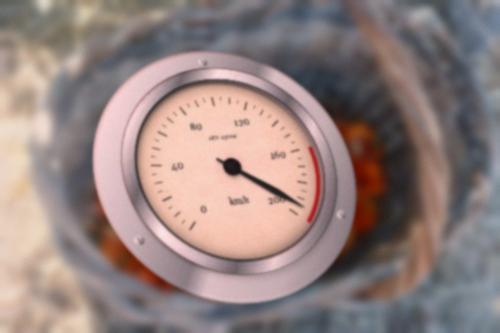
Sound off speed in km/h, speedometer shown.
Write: 195 km/h
